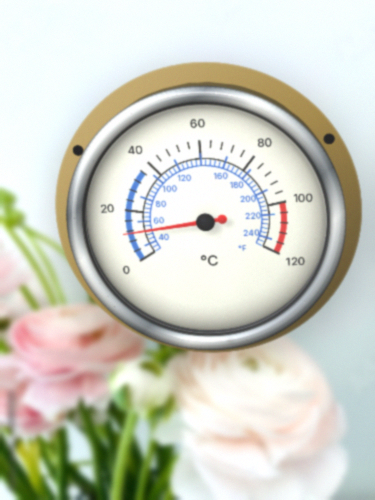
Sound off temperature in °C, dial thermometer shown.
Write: 12 °C
